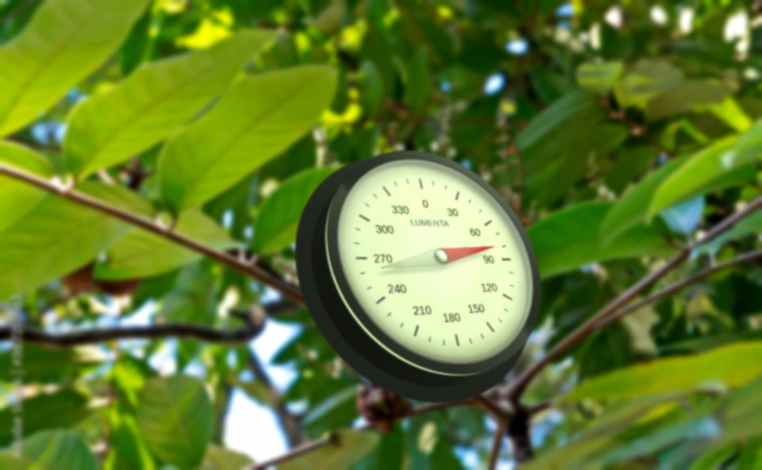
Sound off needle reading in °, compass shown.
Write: 80 °
